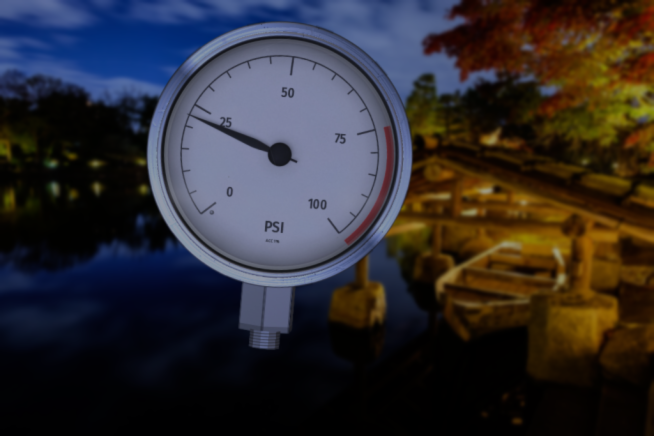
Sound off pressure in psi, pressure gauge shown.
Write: 22.5 psi
